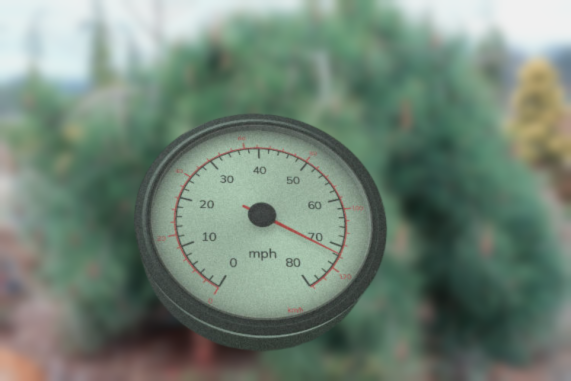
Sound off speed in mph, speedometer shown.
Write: 72 mph
